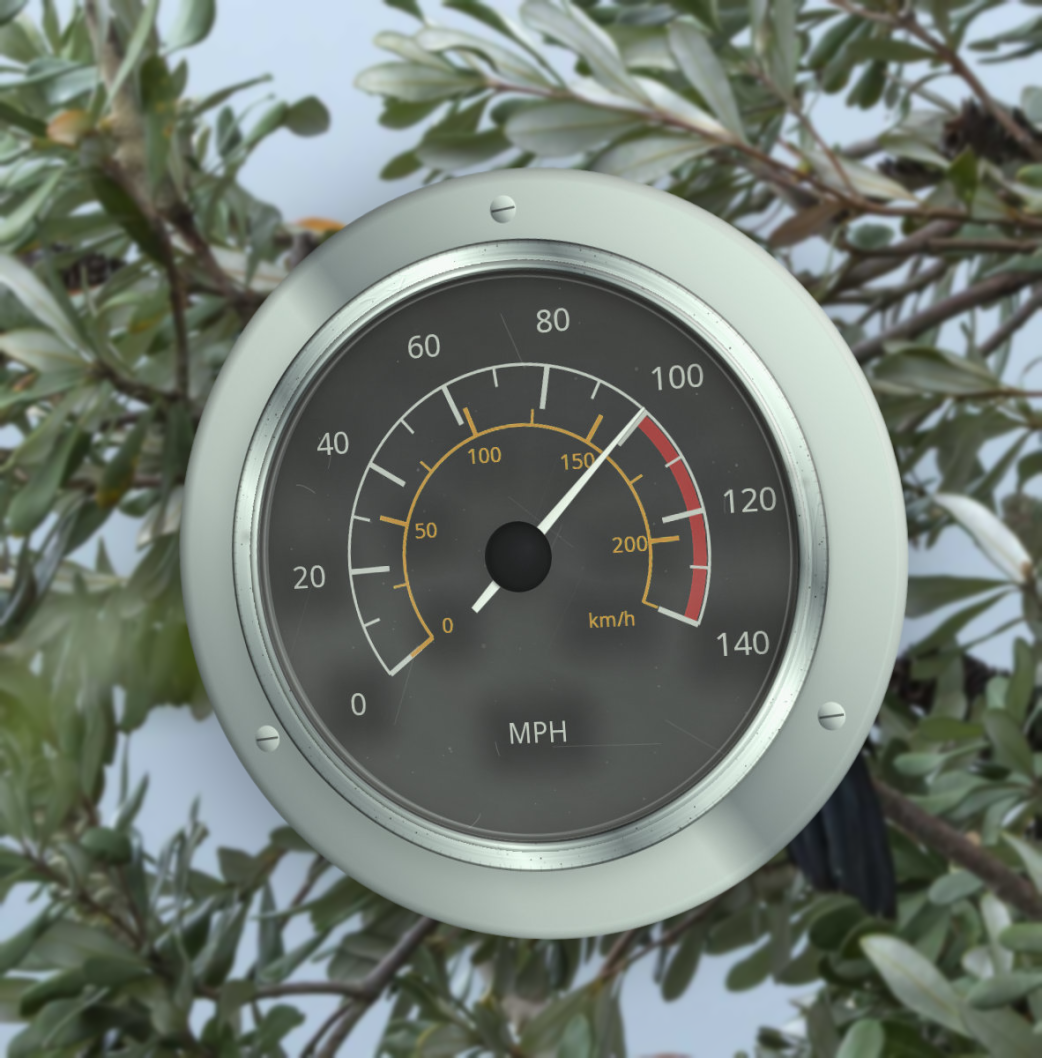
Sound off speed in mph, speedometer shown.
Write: 100 mph
